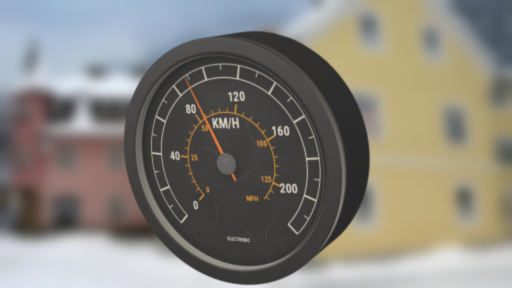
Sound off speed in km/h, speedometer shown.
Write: 90 km/h
